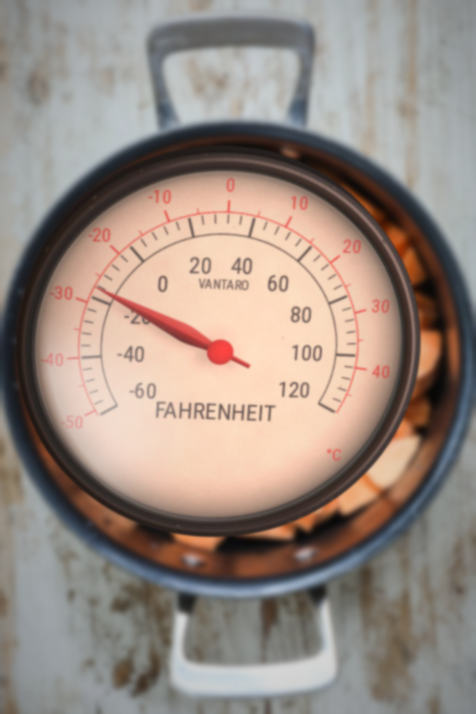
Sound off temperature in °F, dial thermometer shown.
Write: -16 °F
